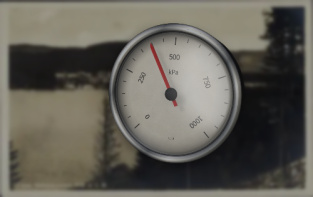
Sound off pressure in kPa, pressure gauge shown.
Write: 400 kPa
